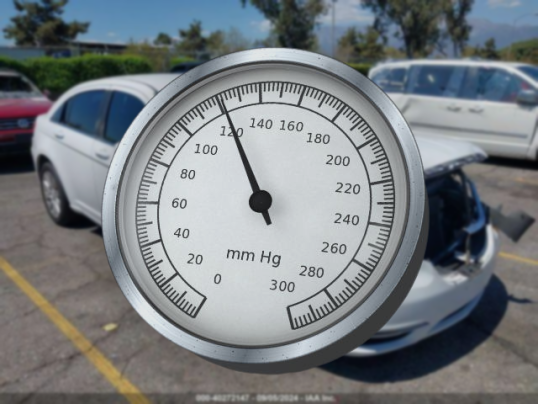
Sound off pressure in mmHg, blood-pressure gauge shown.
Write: 122 mmHg
